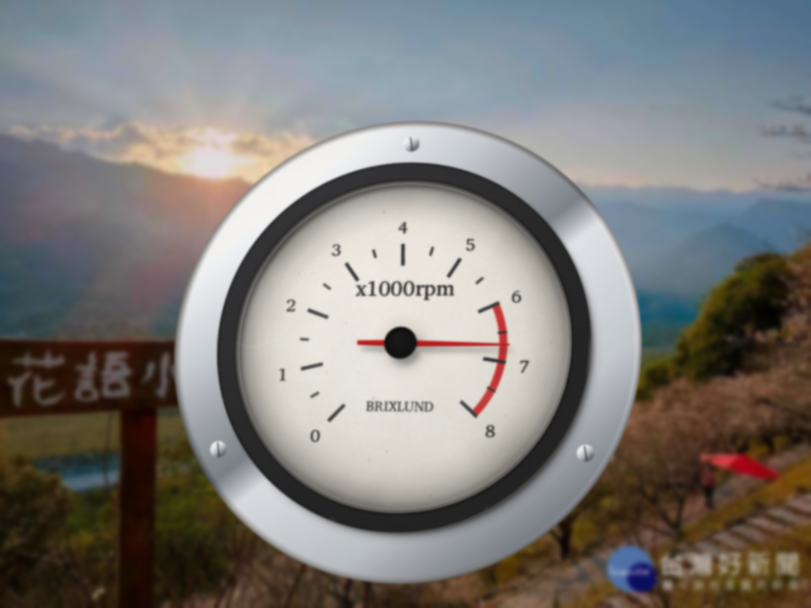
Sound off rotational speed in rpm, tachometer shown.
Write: 6750 rpm
